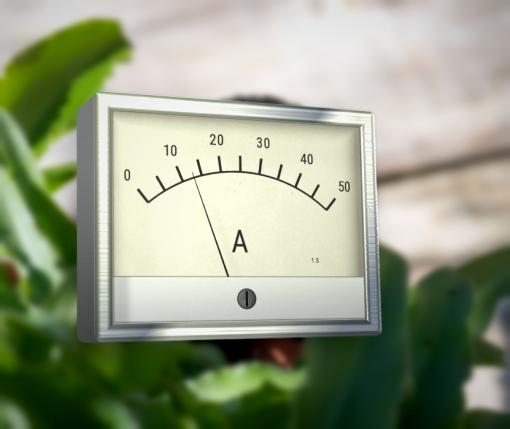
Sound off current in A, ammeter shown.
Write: 12.5 A
